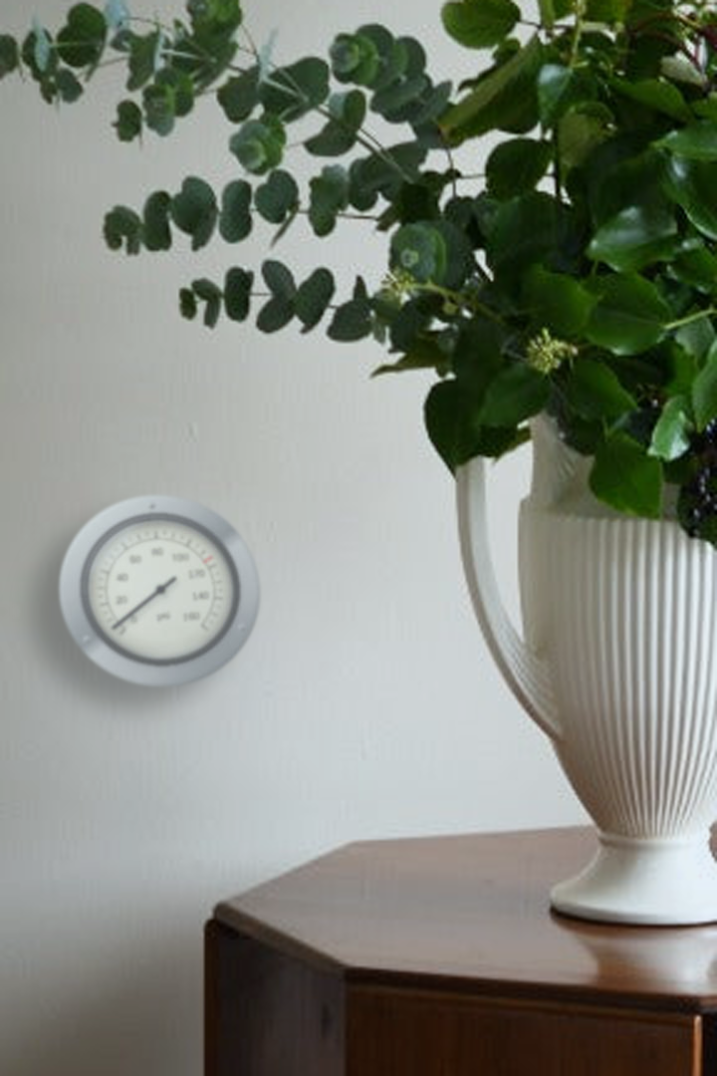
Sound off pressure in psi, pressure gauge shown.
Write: 5 psi
